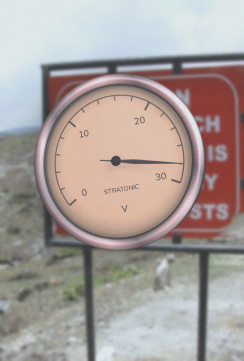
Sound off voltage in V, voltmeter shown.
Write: 28 V
